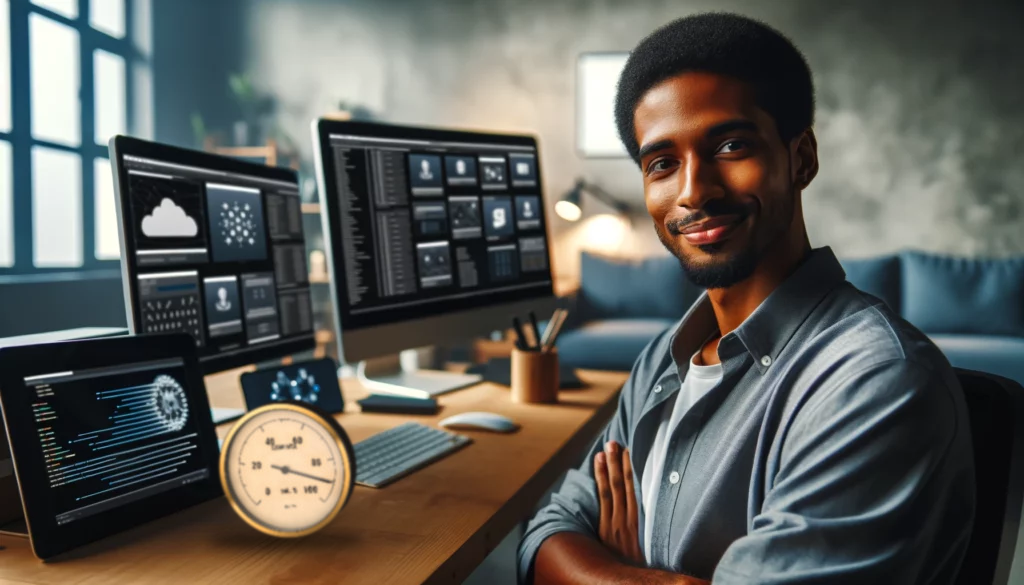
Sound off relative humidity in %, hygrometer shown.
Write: 90 %
